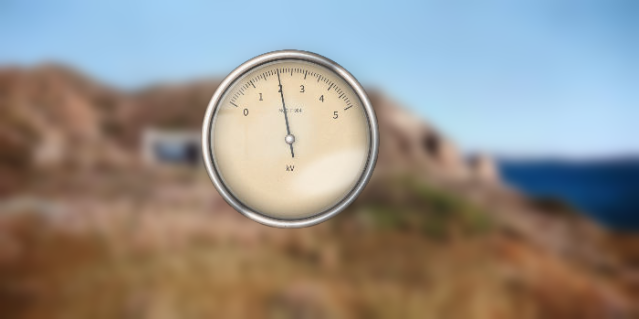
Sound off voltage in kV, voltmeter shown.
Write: 2 kV
